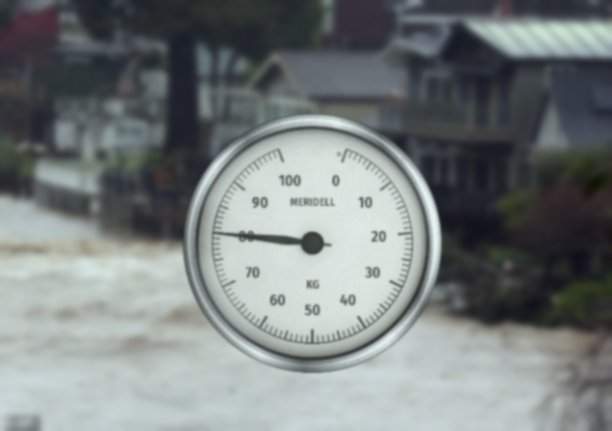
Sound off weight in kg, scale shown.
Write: 80 kg
